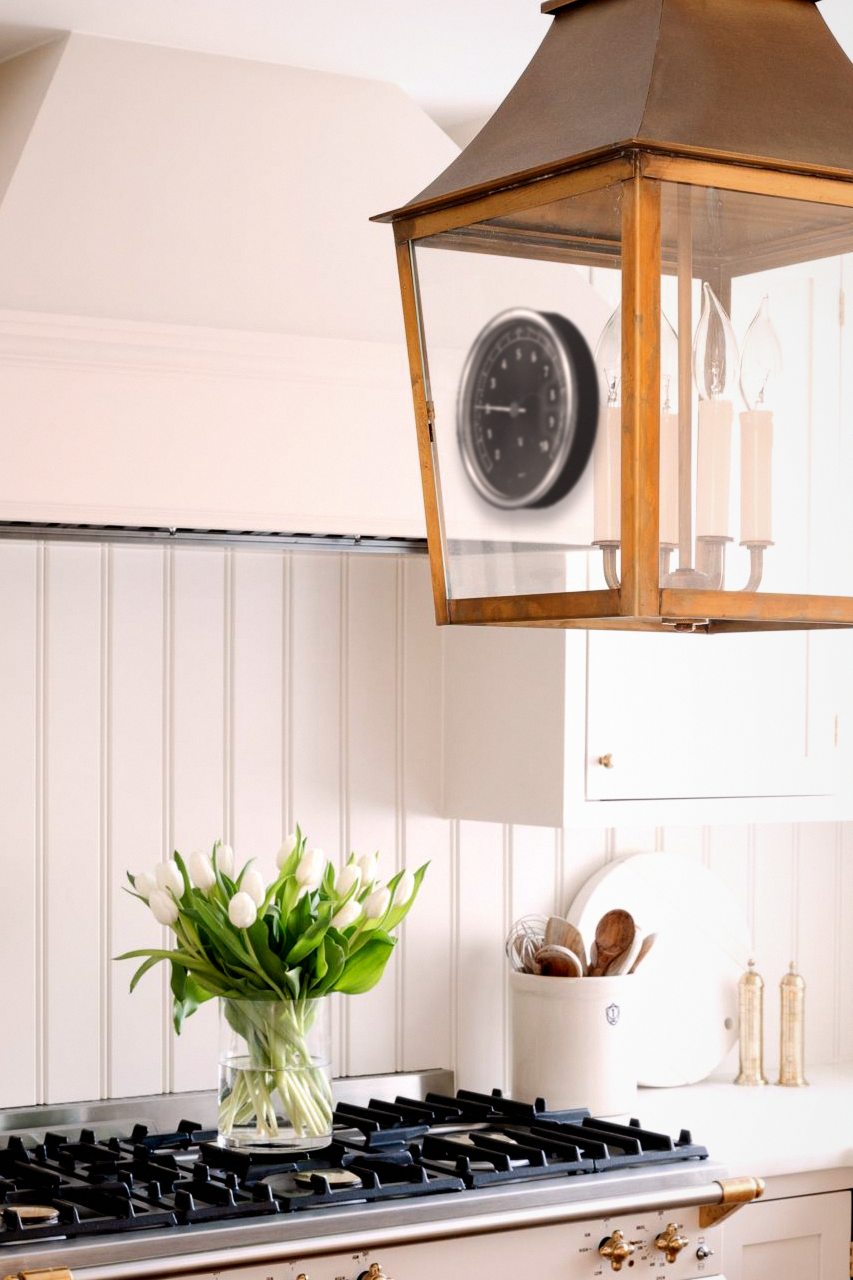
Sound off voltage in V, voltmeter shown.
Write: 2 V
